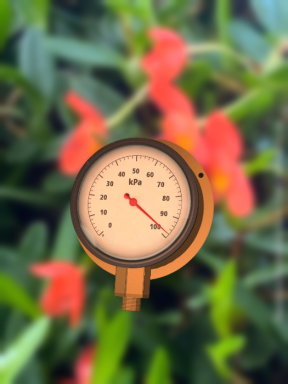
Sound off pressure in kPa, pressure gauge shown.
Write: 98 kPa
